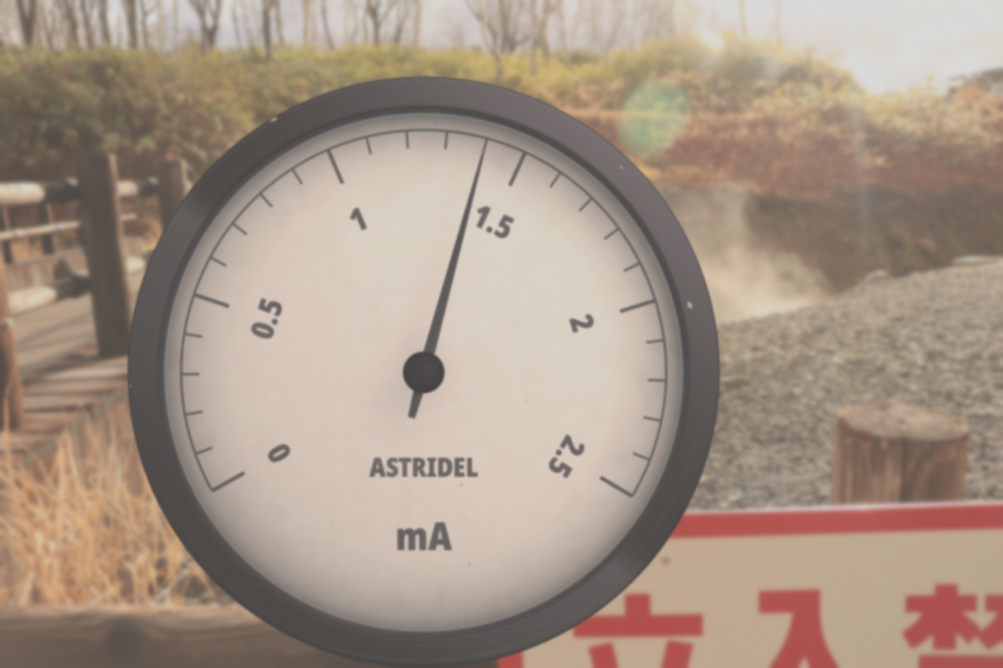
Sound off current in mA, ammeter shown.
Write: 1.4 mA
